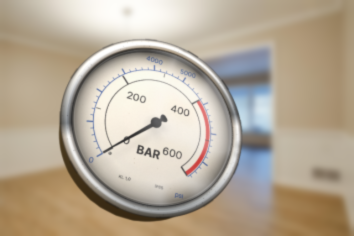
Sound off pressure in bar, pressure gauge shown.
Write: 0 bar
